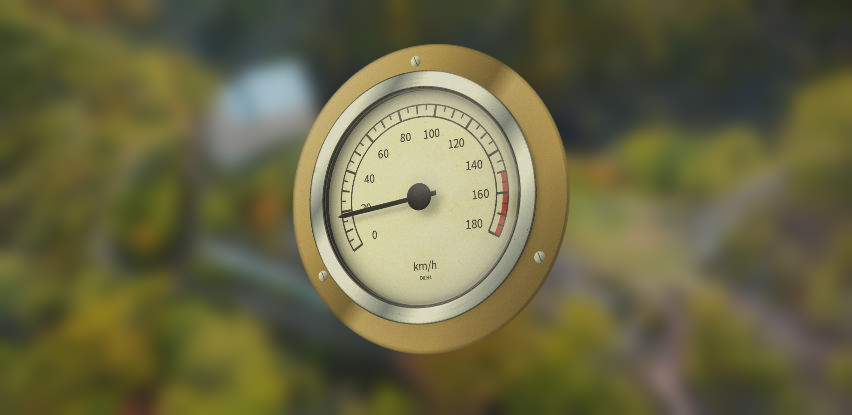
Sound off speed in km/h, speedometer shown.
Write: 17.5 km/h
